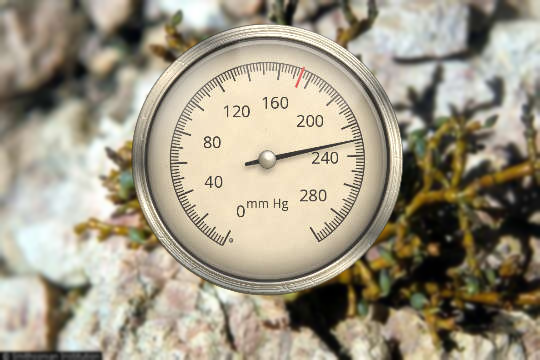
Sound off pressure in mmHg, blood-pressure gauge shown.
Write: 230 mmHg
